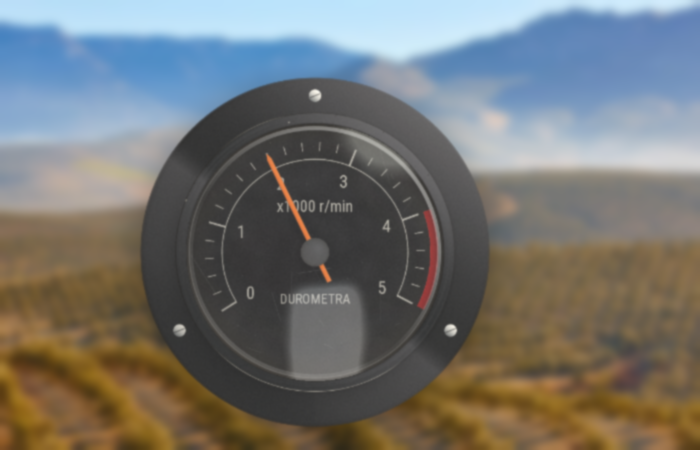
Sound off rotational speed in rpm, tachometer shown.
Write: 2000 rpm
